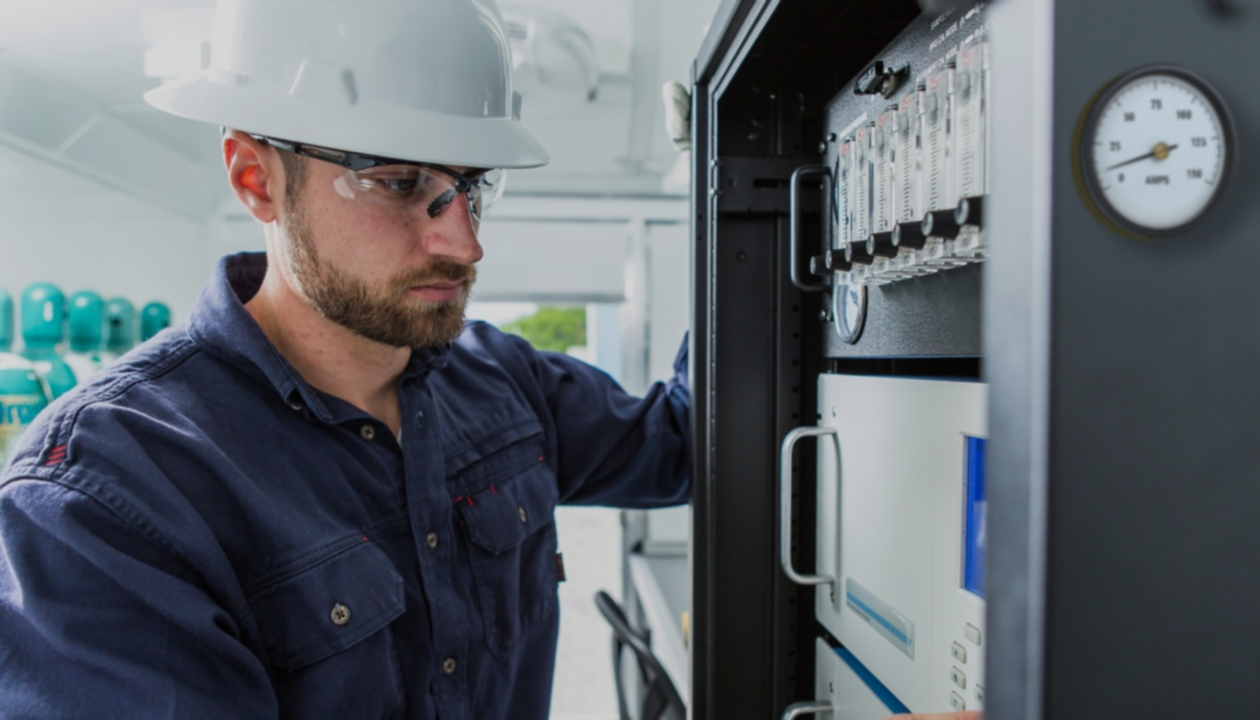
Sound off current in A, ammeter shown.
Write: 10 A
